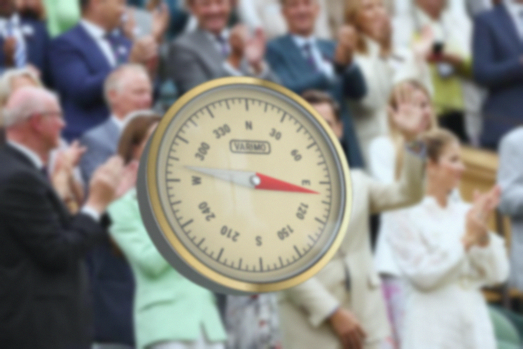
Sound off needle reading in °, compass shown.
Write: 100 °
